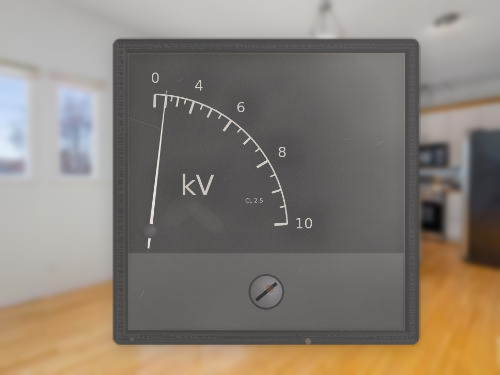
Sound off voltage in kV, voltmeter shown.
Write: 2 kV
